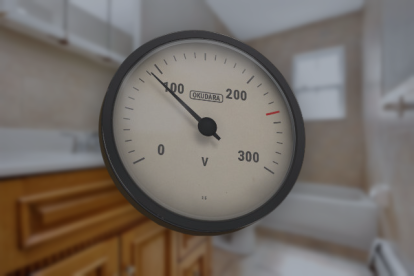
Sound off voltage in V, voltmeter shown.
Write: 90 V
